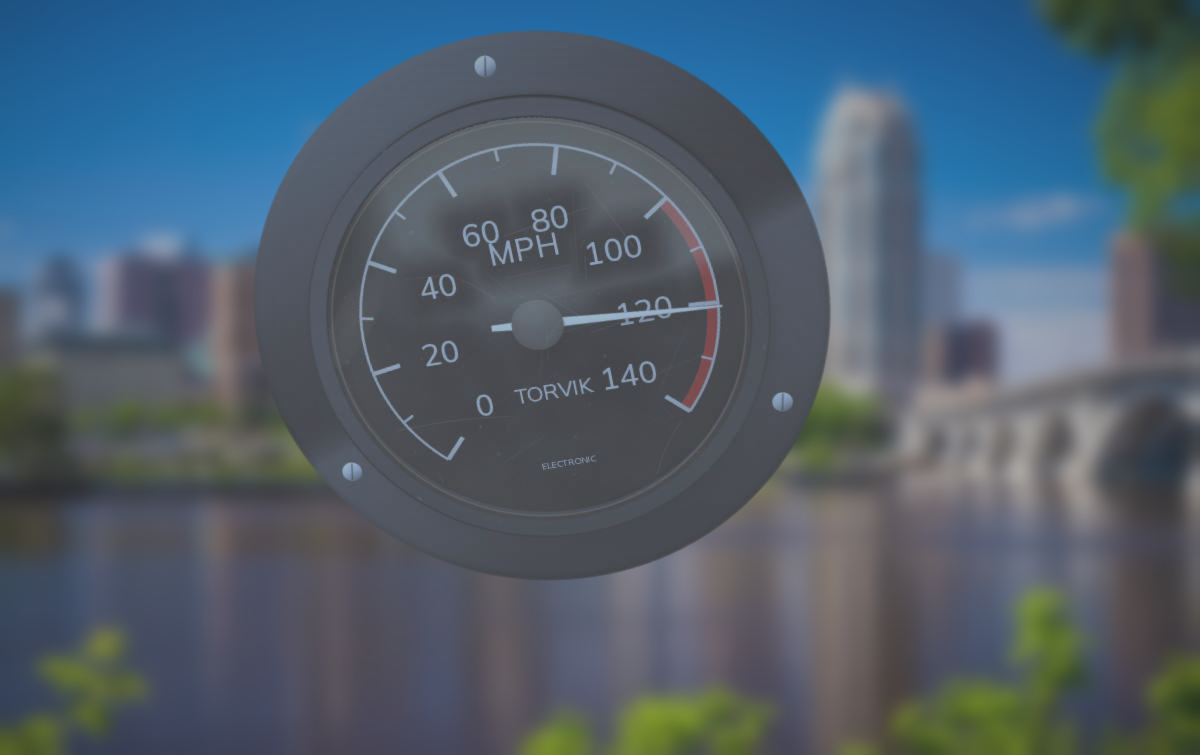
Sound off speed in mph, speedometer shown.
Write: 120 mph
